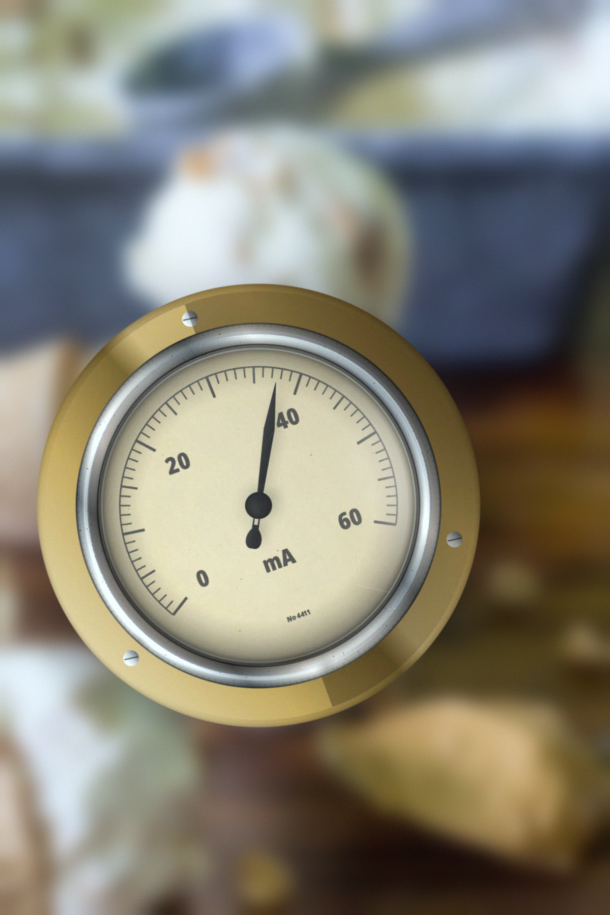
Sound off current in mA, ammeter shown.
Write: 37.5 mA
